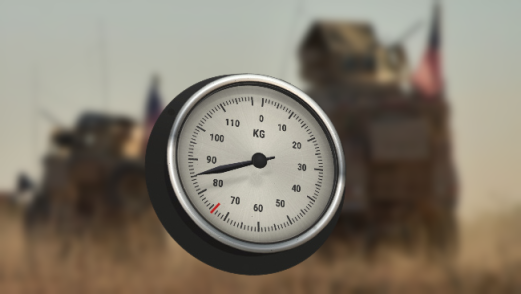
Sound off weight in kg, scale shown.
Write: 85 kg
